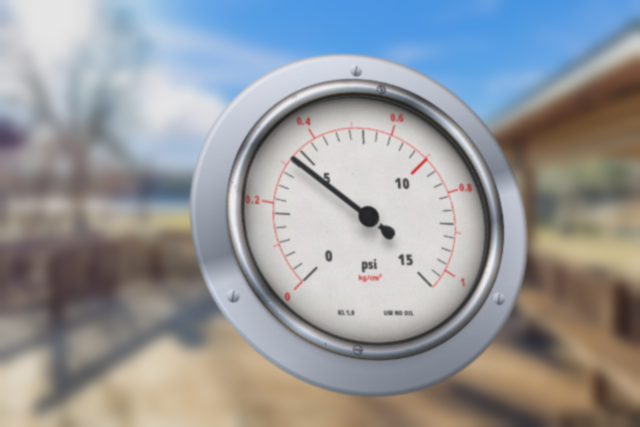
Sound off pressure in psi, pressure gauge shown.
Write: 4.5 psi
